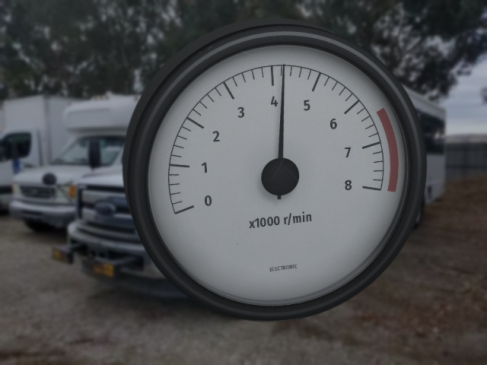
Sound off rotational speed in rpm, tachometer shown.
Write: 4200 rpm
